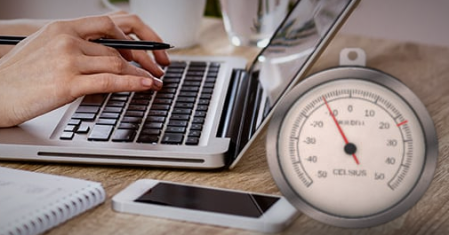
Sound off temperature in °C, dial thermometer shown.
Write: -10 °C
